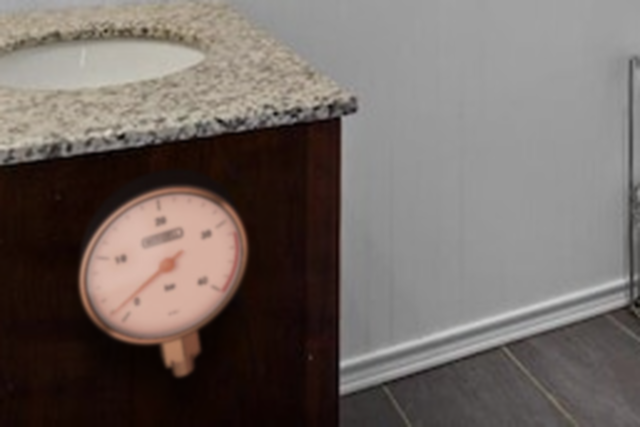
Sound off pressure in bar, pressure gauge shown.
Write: 2 bar
